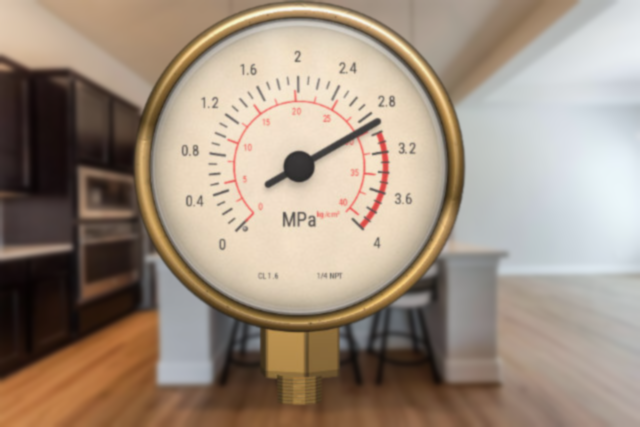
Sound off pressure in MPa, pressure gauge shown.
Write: 2.9 MPa
